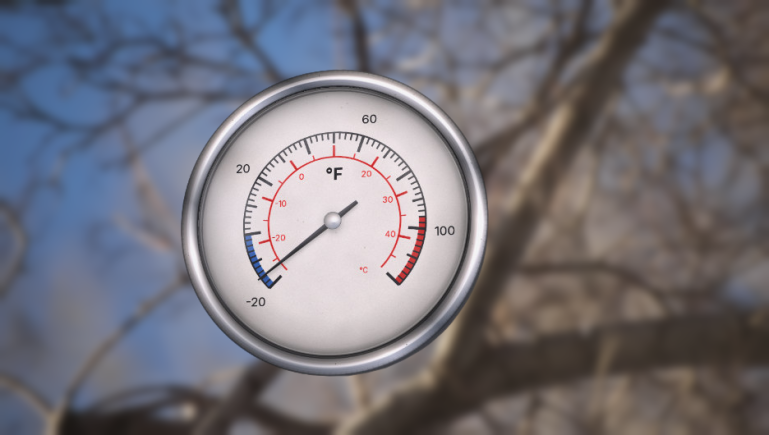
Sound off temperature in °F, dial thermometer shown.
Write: -16 °F
